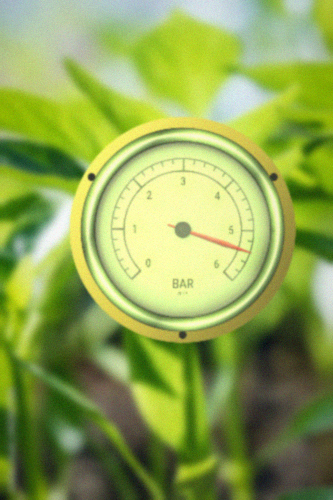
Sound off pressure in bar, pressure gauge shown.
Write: 5.4 bar
